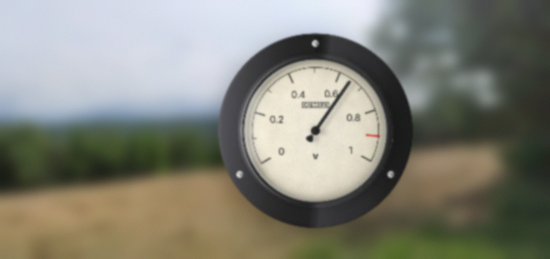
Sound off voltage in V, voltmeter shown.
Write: 0.65 V
